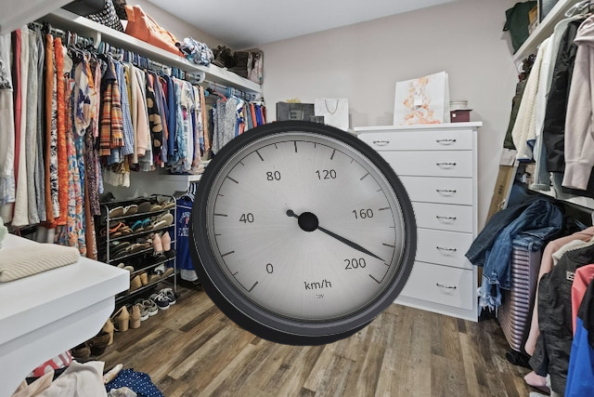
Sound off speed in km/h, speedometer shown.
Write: 190 km/h
